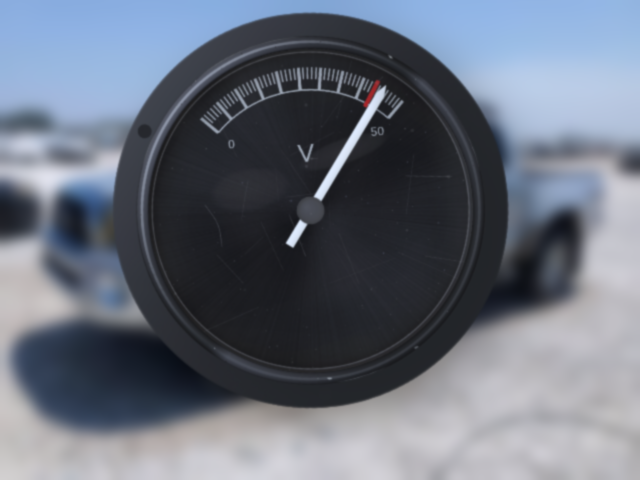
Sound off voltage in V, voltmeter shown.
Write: 45 V
